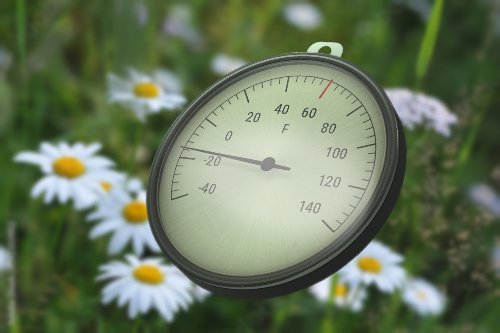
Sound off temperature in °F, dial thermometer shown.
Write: -16 °F
